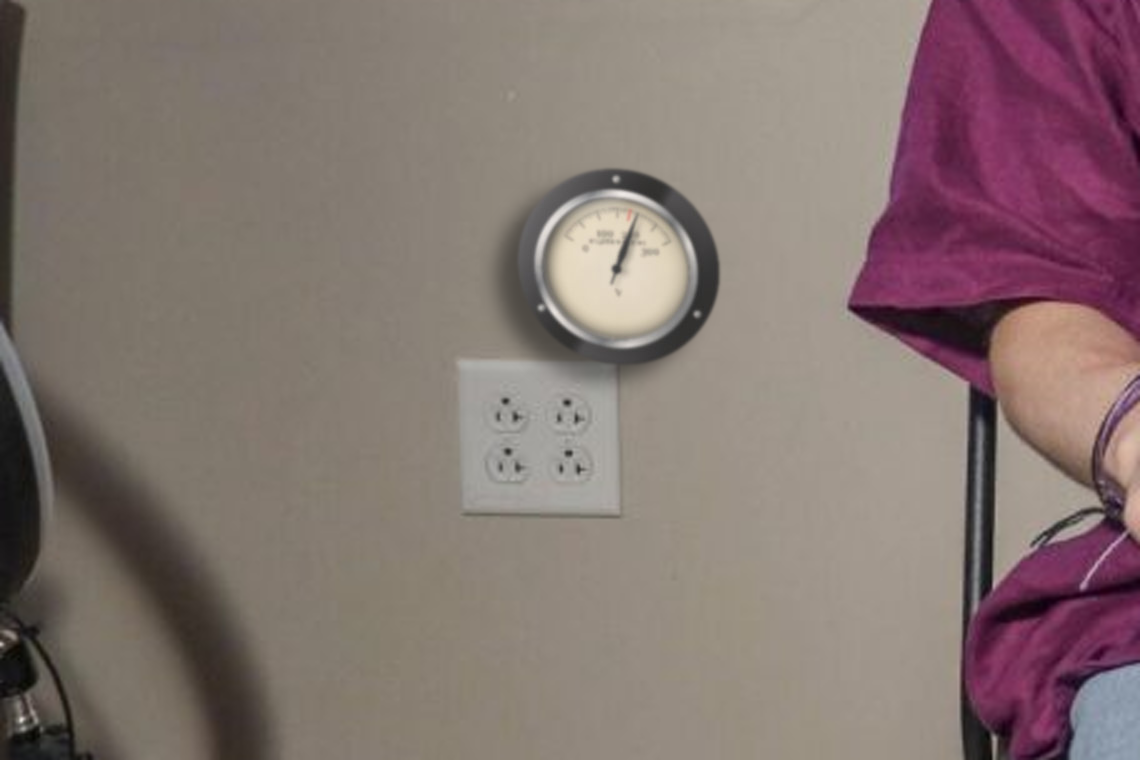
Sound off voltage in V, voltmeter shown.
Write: 200 V
